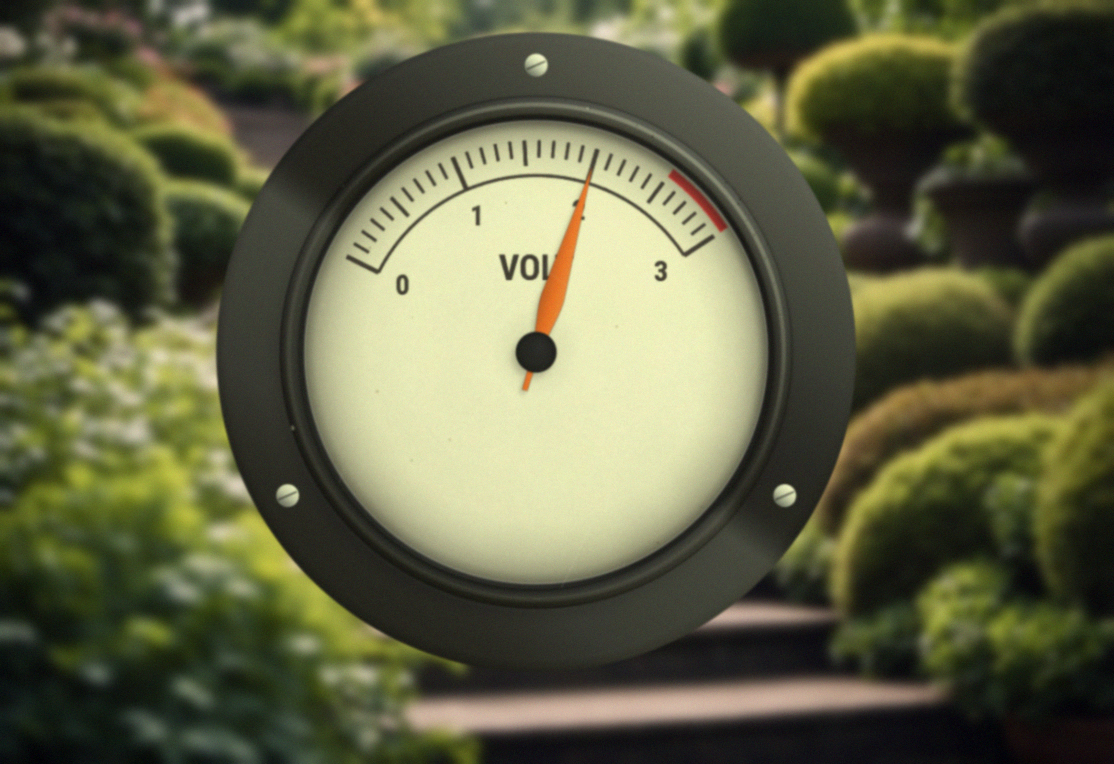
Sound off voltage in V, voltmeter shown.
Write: 2 V
